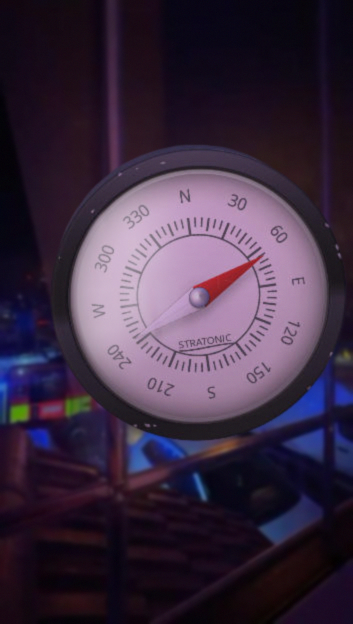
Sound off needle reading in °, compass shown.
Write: 65 °
